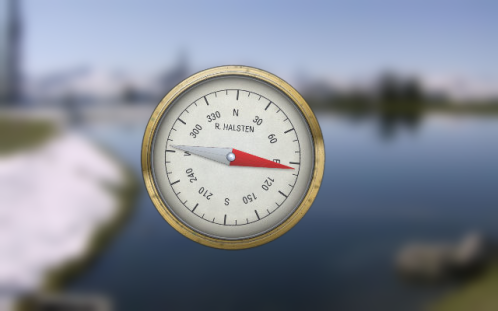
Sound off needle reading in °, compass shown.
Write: 95 °
